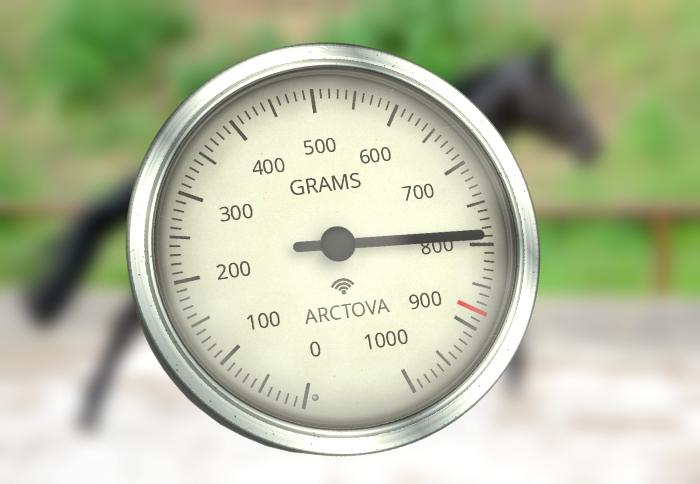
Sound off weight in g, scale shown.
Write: 790 g
